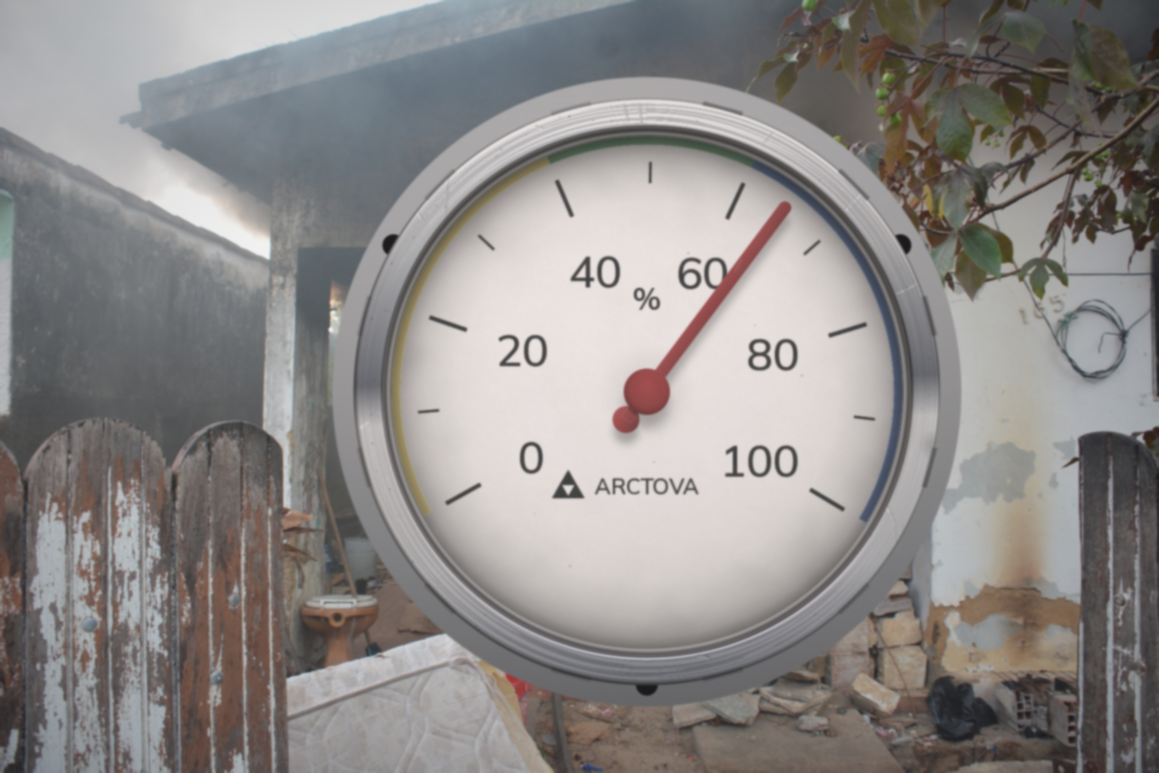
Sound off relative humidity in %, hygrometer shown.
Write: 65 %
